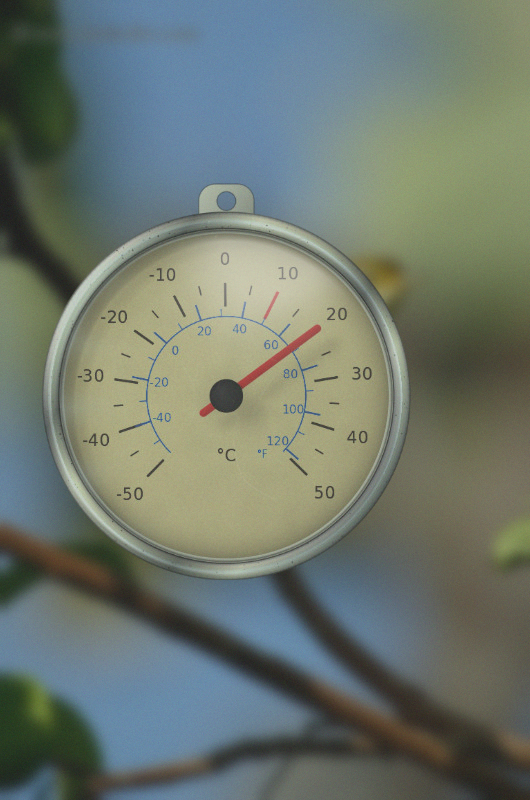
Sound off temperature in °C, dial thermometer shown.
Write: 20 °C
